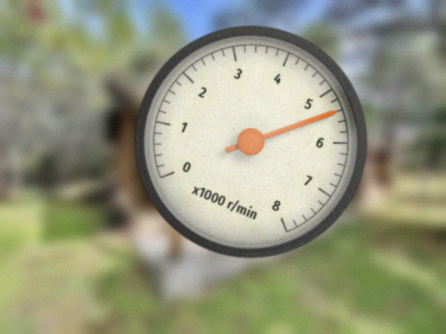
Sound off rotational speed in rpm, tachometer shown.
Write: 5400 rpm
